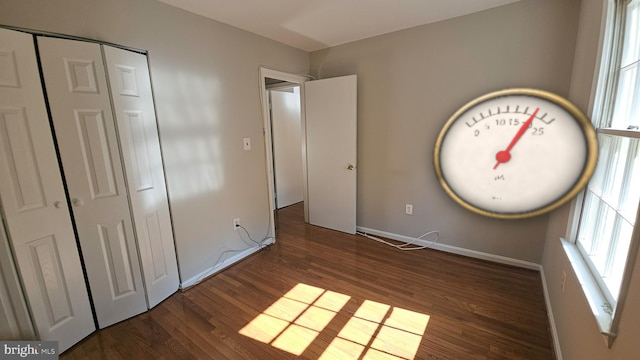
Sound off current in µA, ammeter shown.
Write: 20 µA
